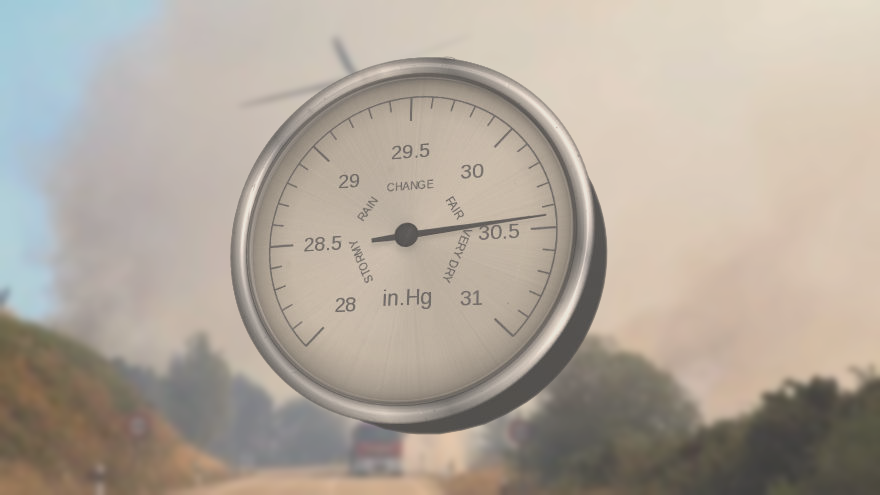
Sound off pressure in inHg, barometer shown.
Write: 30.45 inHg
